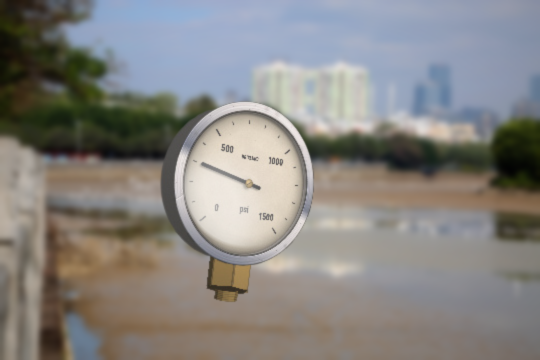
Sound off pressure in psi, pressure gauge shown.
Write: 300 psi
